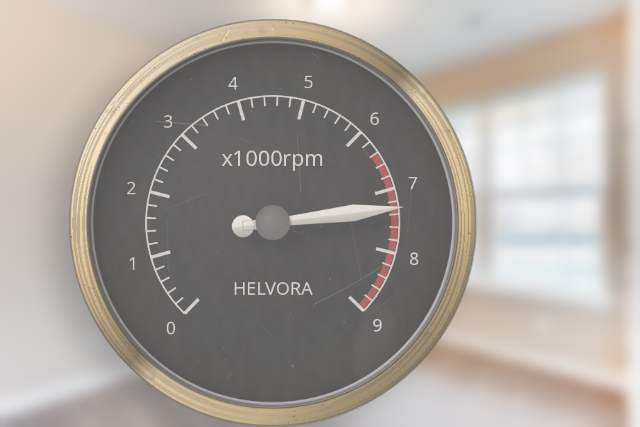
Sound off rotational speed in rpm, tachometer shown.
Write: 7300 rpm
